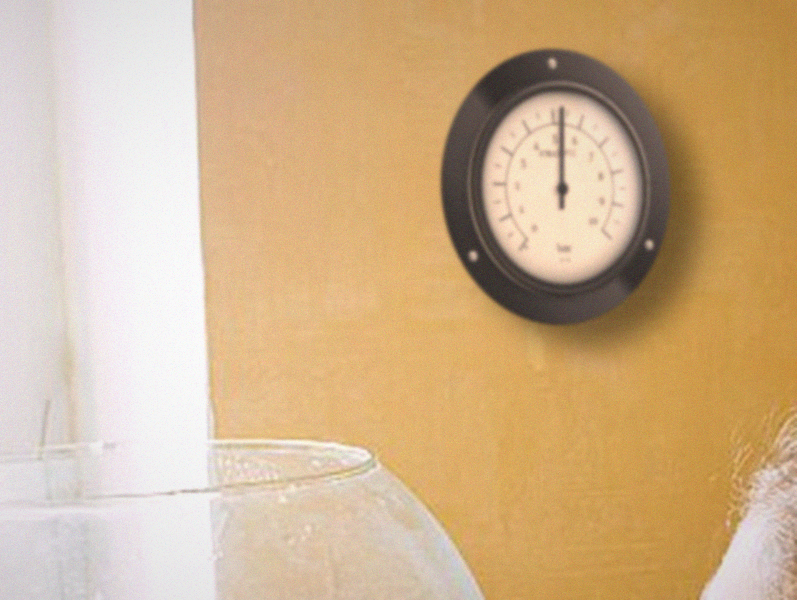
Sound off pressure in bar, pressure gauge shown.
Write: 5.25 bar
